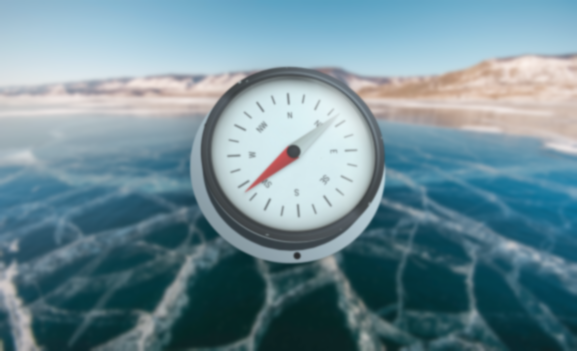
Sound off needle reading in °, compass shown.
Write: 232.5 °
